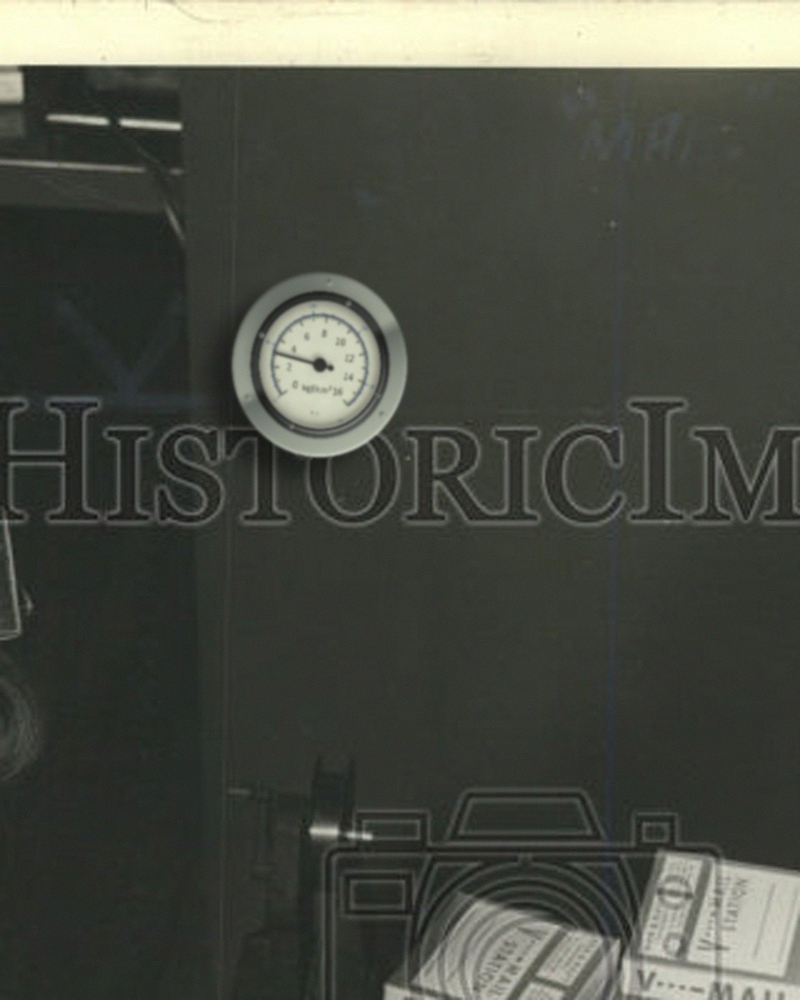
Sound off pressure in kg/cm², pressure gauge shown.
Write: 3 kg/cm²
